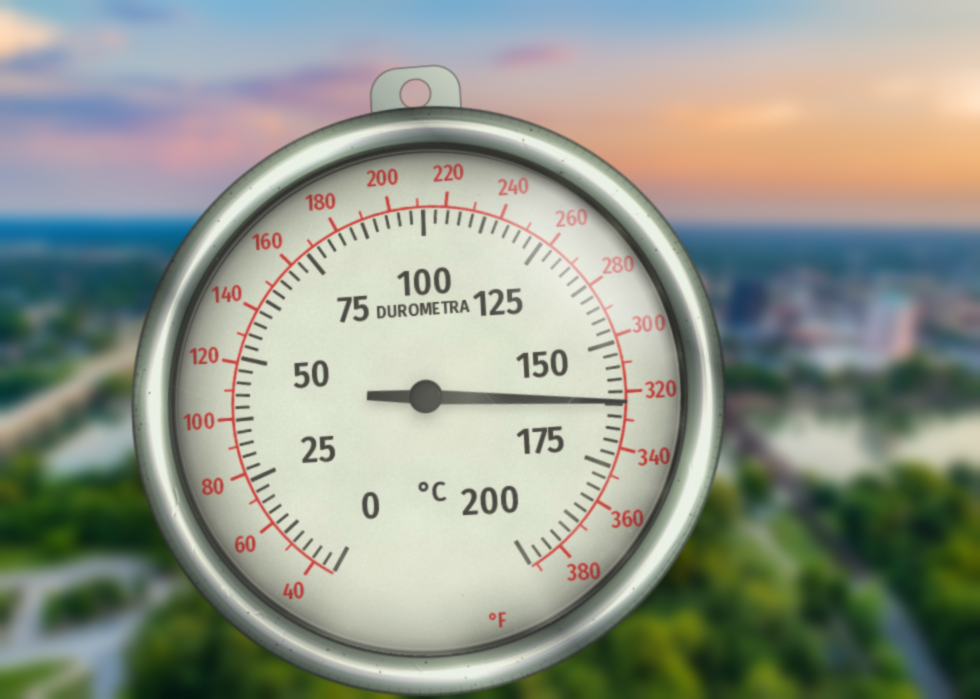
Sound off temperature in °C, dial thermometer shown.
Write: 162.5 °C
